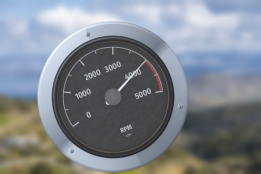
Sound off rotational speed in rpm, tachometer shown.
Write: 4000 rpm
